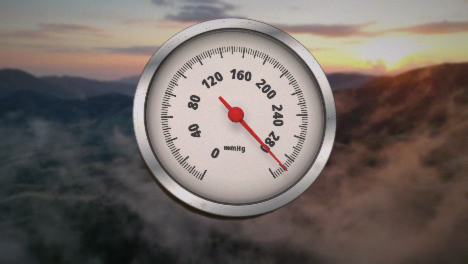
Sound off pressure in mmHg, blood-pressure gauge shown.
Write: 290 mmHg
